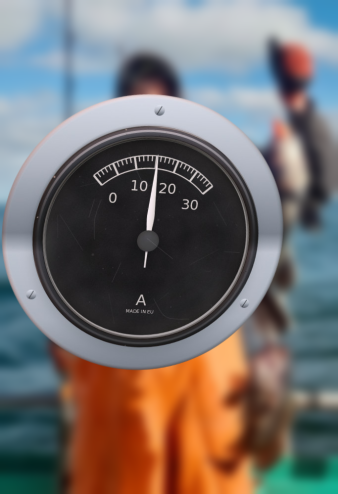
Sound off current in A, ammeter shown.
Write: 15 A
